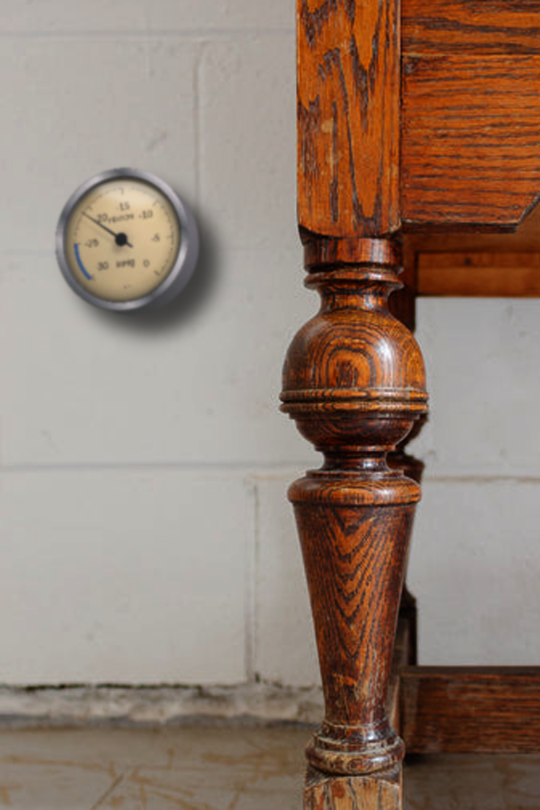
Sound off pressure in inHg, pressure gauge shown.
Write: -21 inHg
